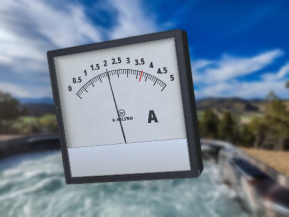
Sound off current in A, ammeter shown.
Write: 2 A
